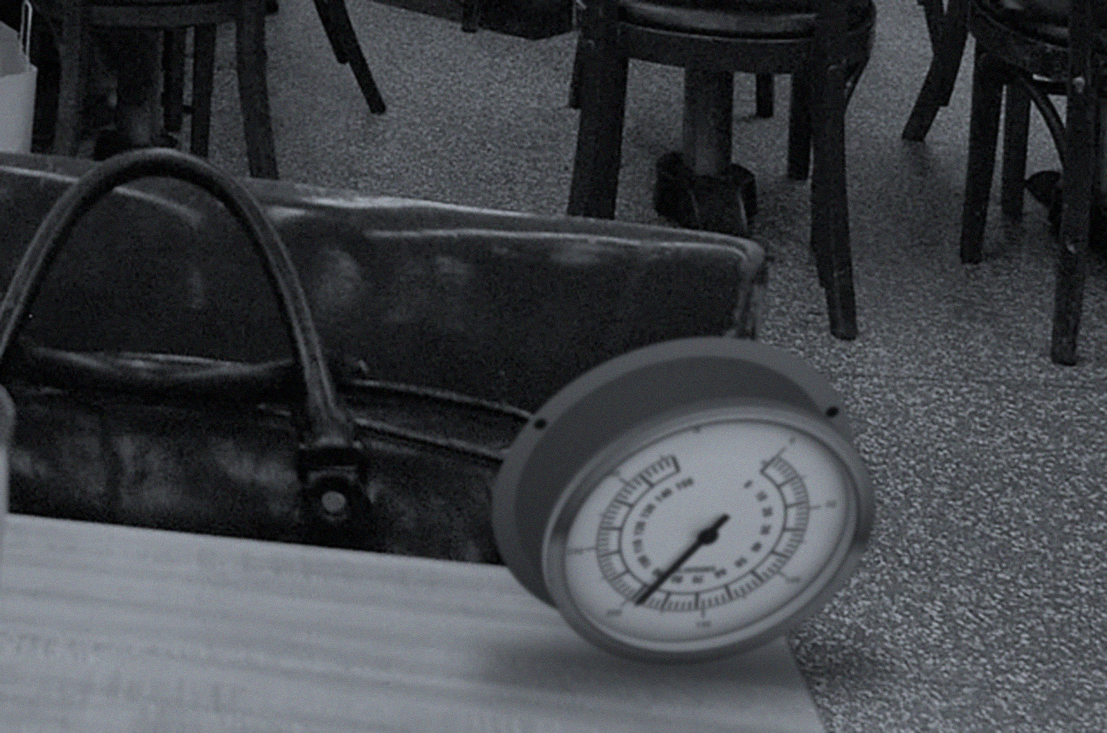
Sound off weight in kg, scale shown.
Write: 90 kg
